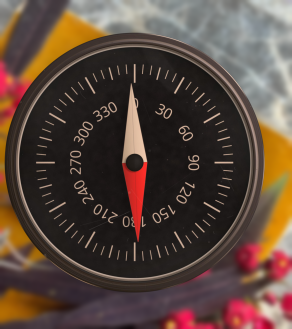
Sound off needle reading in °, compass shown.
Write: 177.5 °
